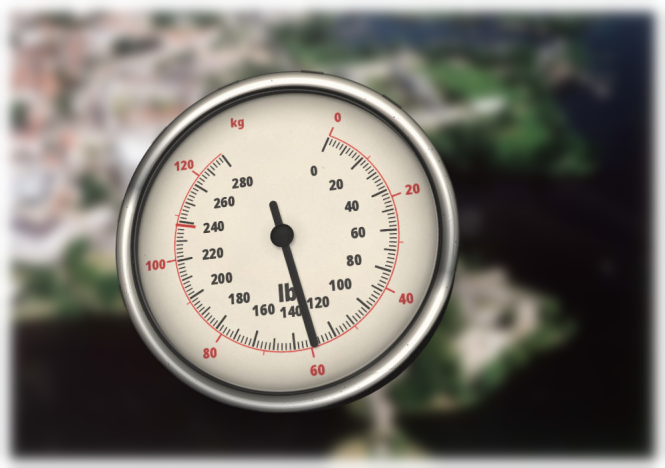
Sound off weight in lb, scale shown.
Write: 130 lb
